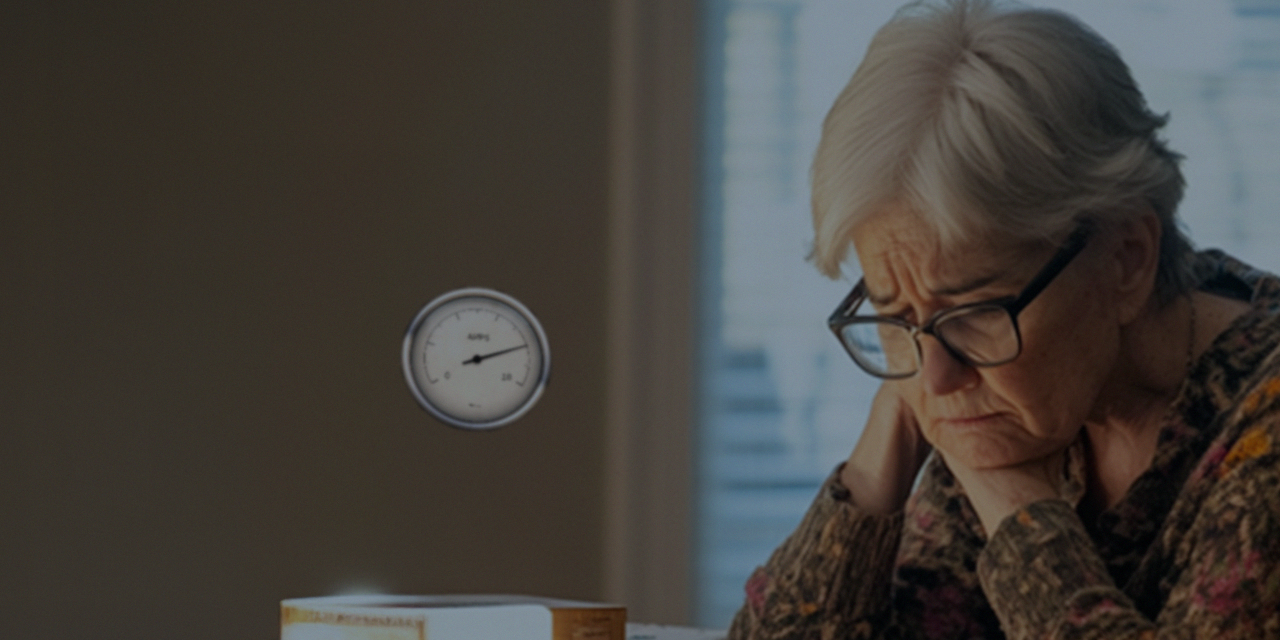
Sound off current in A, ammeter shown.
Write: 8 A
